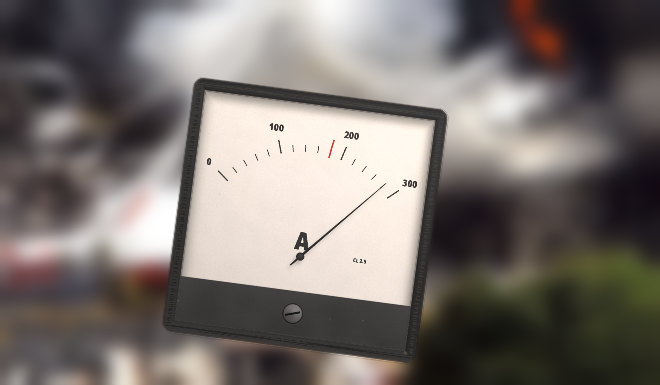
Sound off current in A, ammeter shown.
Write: 280 A
